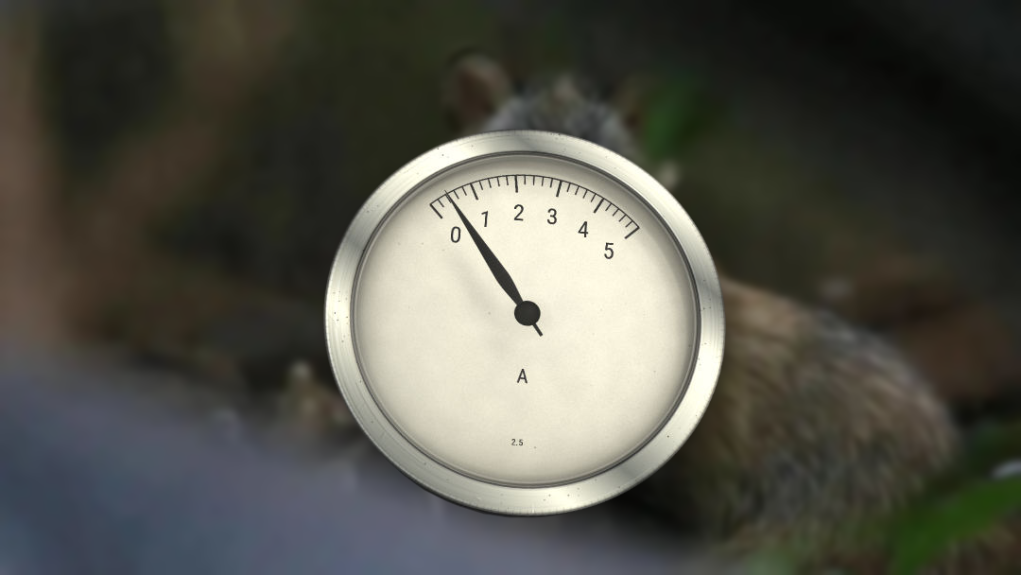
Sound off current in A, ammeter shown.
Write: 0.4 A
